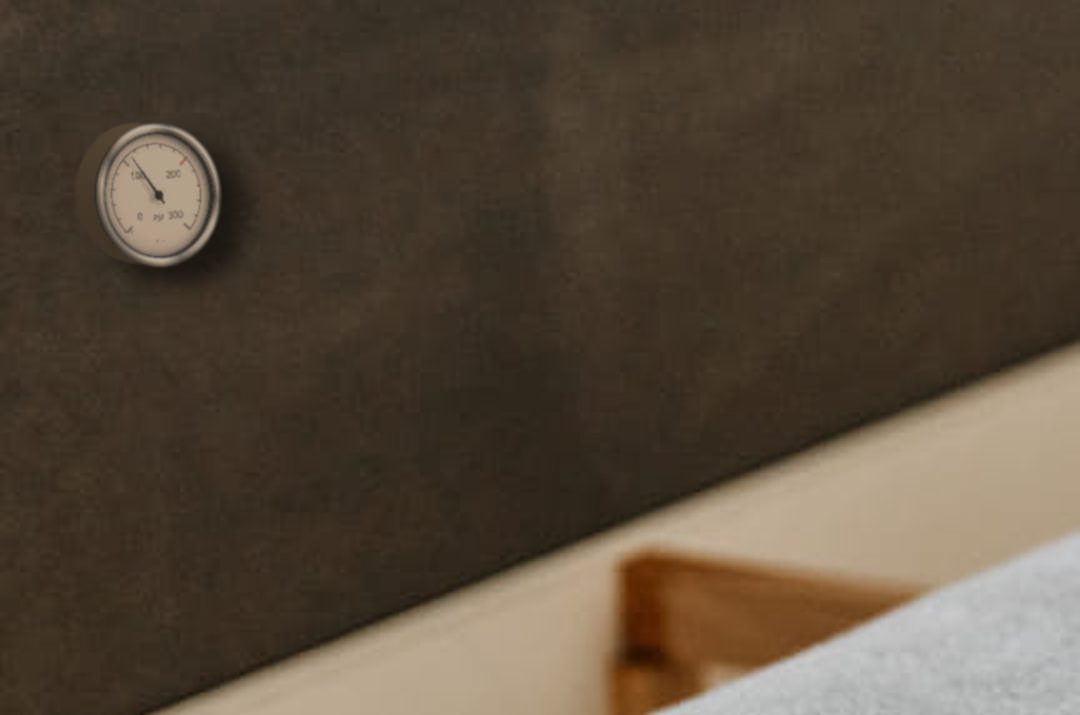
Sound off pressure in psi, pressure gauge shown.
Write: 110 psi
